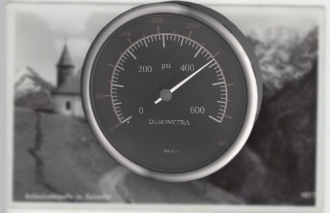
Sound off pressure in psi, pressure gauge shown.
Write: 440 psi
